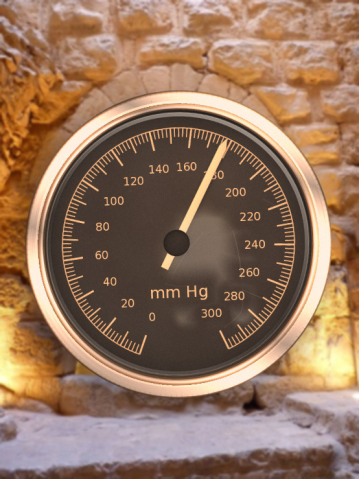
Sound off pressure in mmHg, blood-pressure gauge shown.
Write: 178 mmHg
